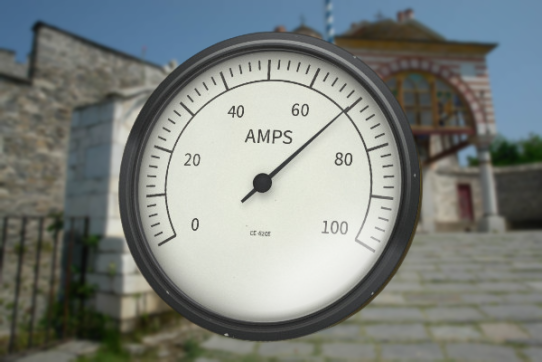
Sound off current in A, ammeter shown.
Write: 70 A
